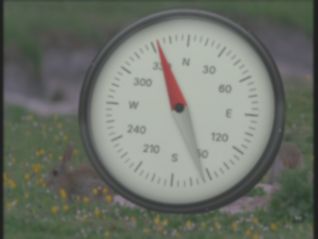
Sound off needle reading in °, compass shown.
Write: 335 °
